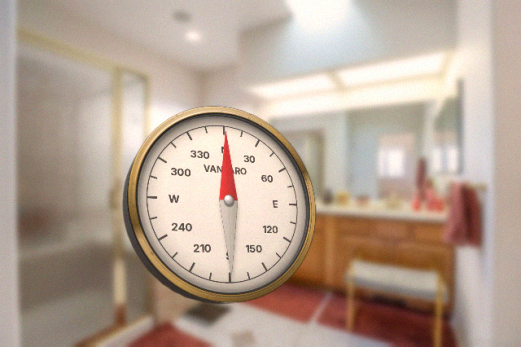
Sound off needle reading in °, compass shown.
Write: 0 °
